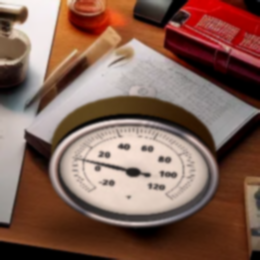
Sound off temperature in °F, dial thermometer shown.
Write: 10 °F
